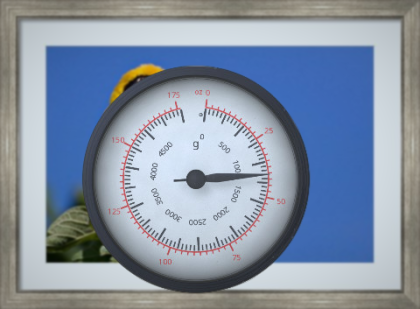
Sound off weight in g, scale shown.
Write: 1150 g
